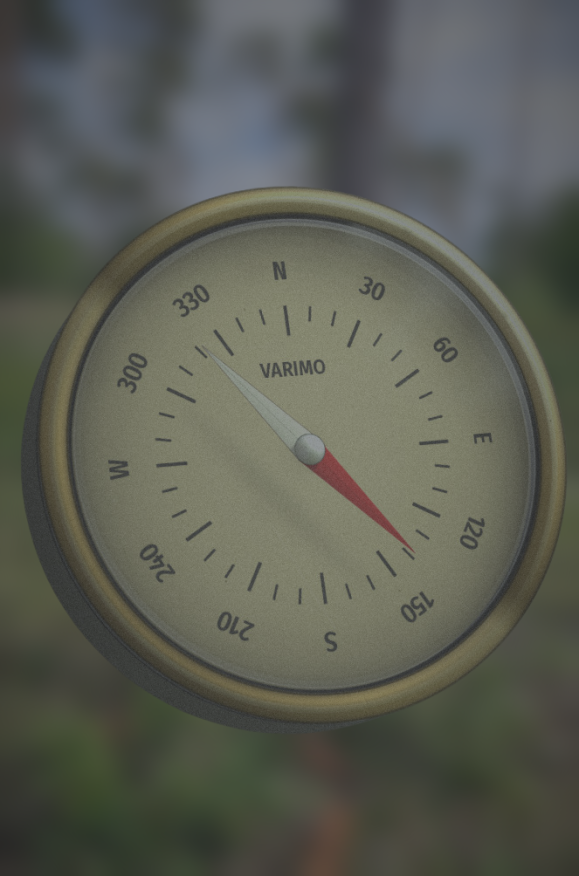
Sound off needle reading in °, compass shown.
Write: 140 °
